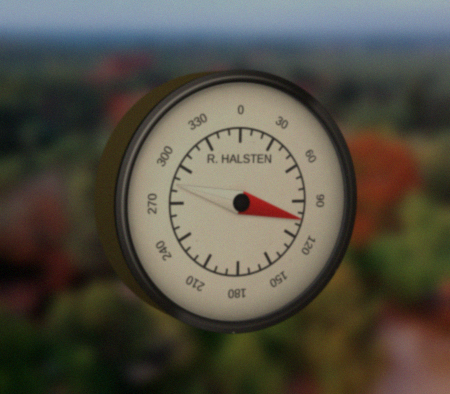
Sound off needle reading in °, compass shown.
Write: 105 °
